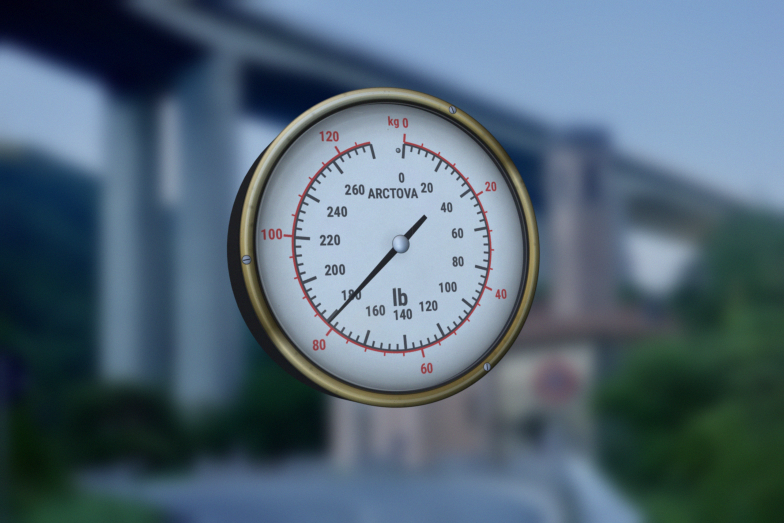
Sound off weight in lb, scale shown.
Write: 180 lb
